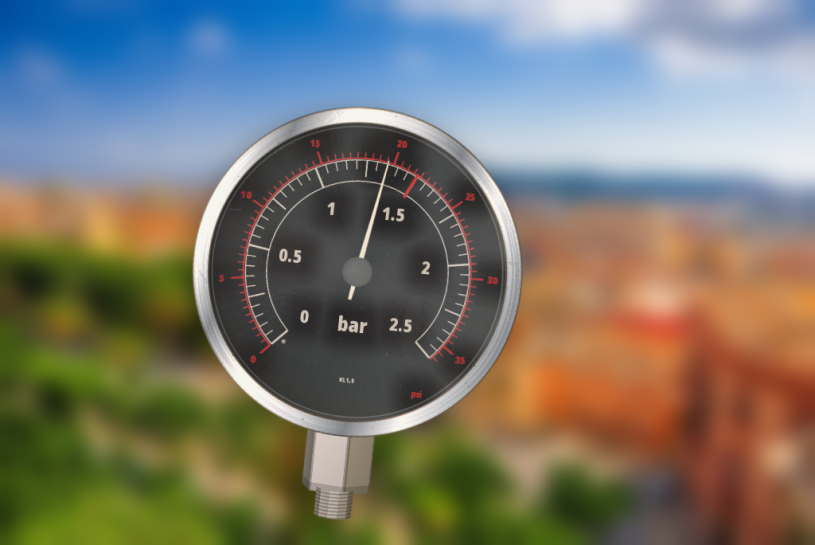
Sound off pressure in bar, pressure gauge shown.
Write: 1.35 bar
